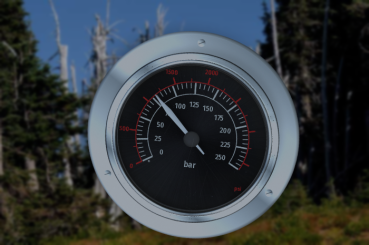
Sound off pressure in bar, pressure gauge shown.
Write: 80 bar
